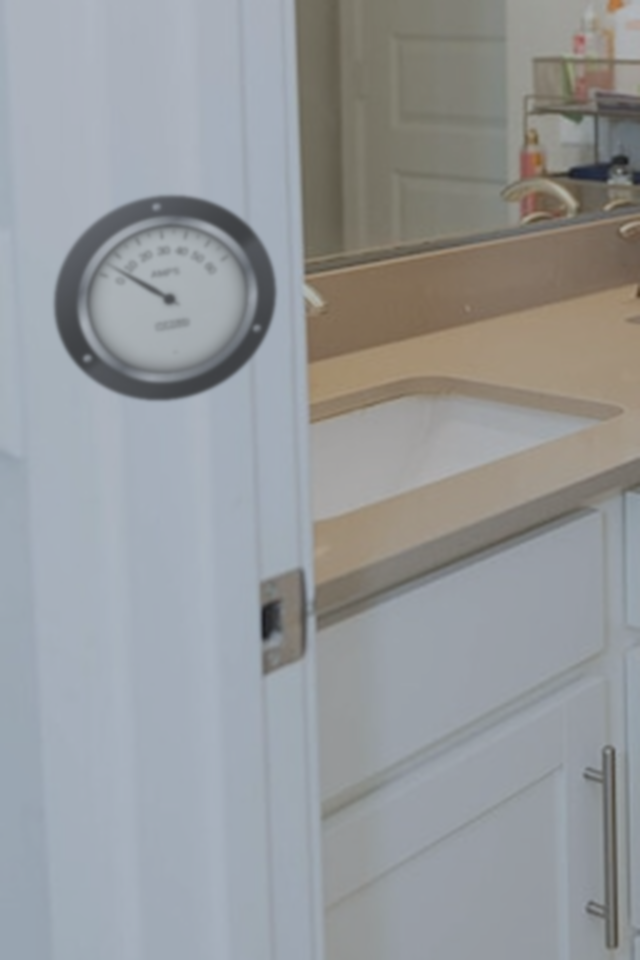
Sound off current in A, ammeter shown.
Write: 5 A
